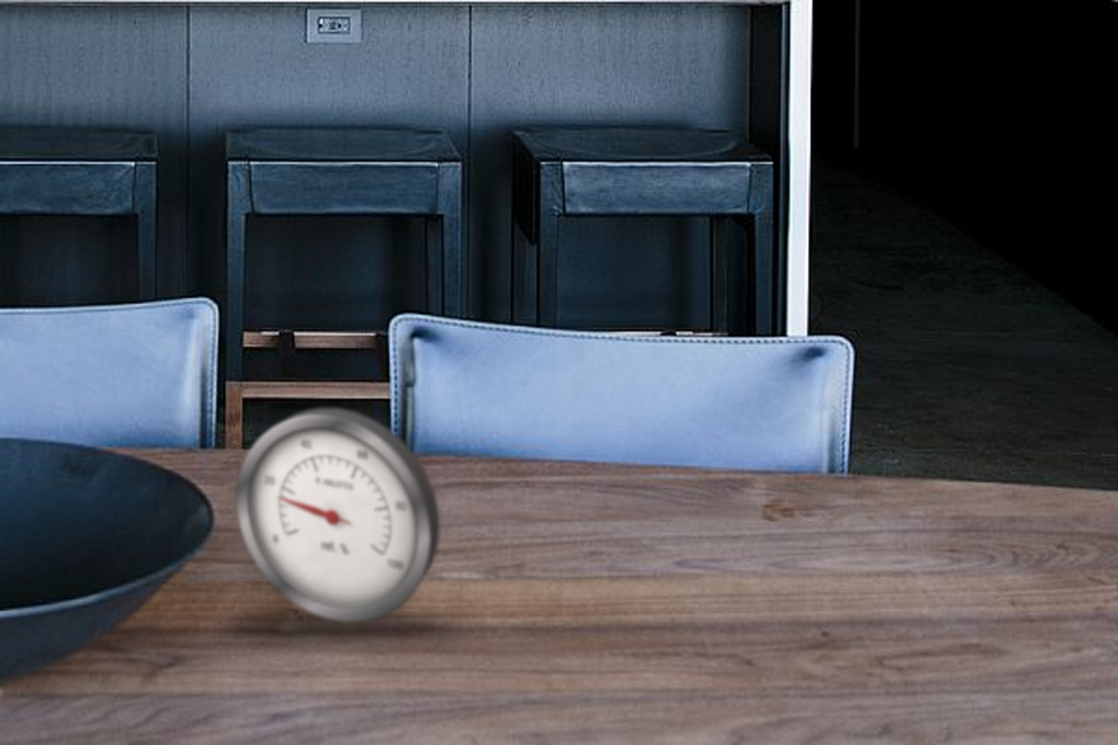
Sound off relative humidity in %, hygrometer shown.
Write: 16 %
